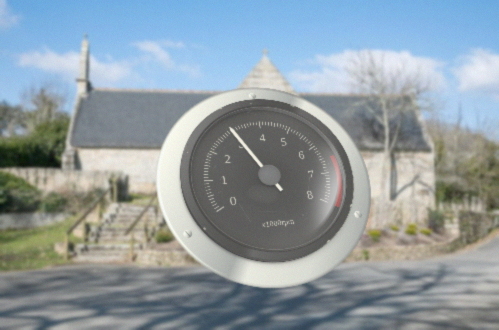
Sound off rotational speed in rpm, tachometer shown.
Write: 3000 rpm
